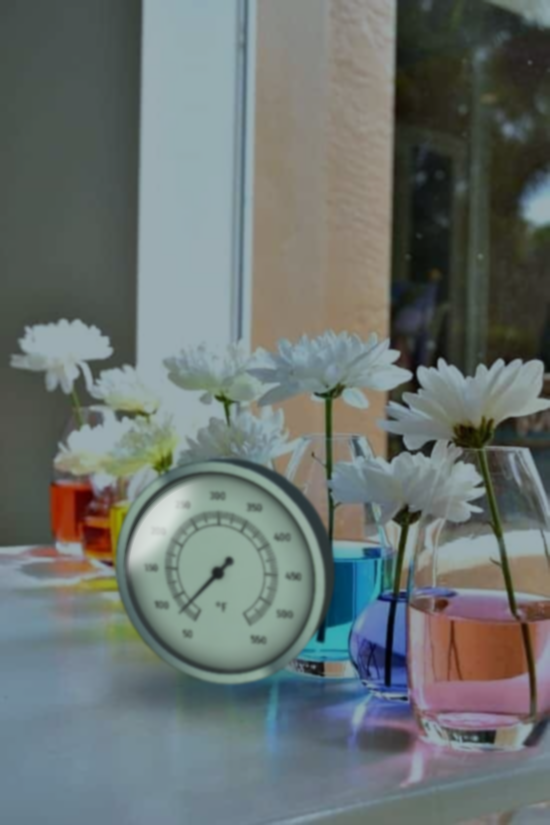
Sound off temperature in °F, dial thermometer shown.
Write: 75 °F
